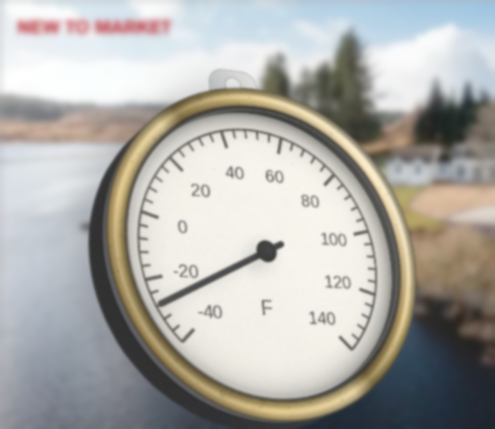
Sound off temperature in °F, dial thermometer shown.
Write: -28 °F
